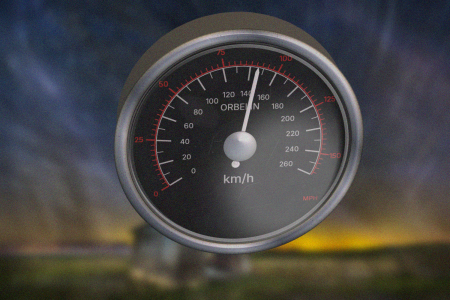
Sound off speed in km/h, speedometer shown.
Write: 145 km/h
